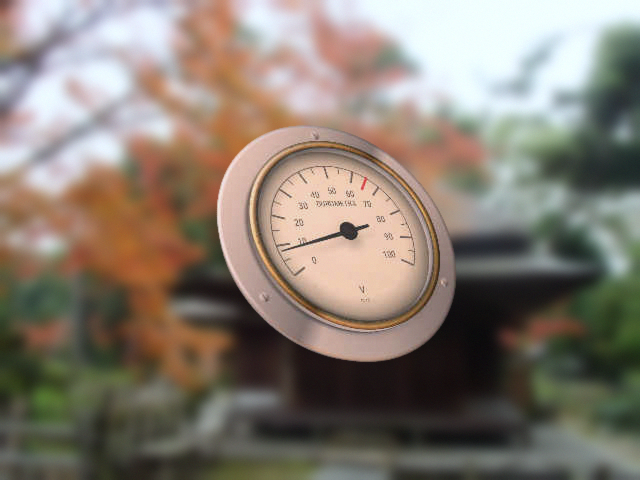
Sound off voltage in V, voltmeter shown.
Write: 7.5 V
